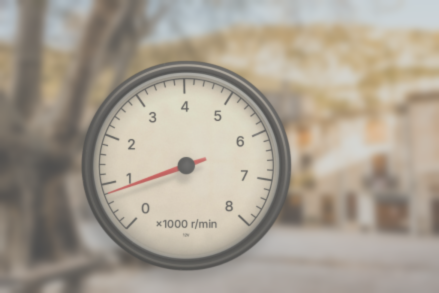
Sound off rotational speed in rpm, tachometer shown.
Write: 800 rpm
